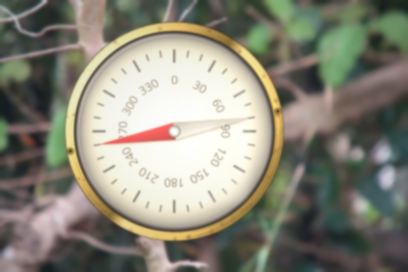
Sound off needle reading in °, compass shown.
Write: 260 °
